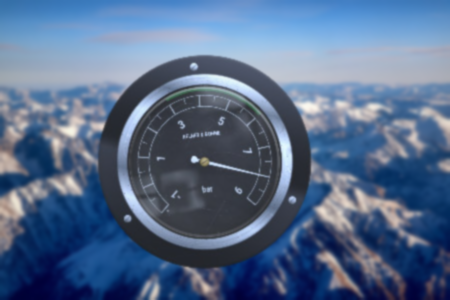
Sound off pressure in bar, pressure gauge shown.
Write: 8 bar
